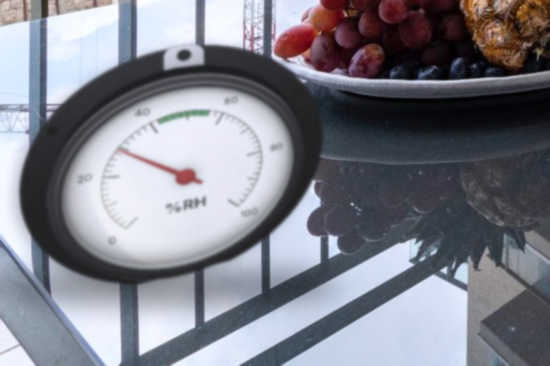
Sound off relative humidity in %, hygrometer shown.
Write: 30 %
